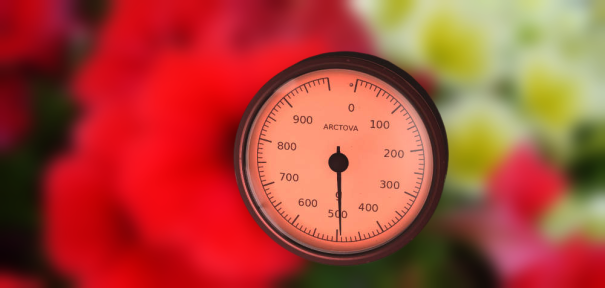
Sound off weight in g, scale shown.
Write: 490 g
